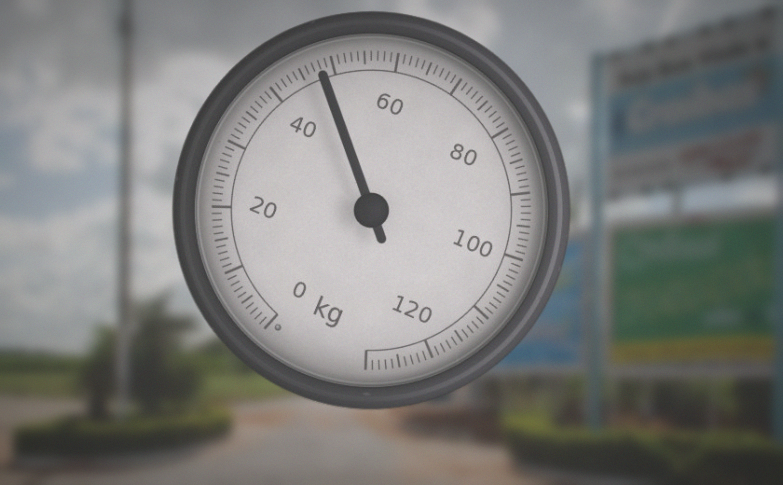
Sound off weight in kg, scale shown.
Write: 48 kg
